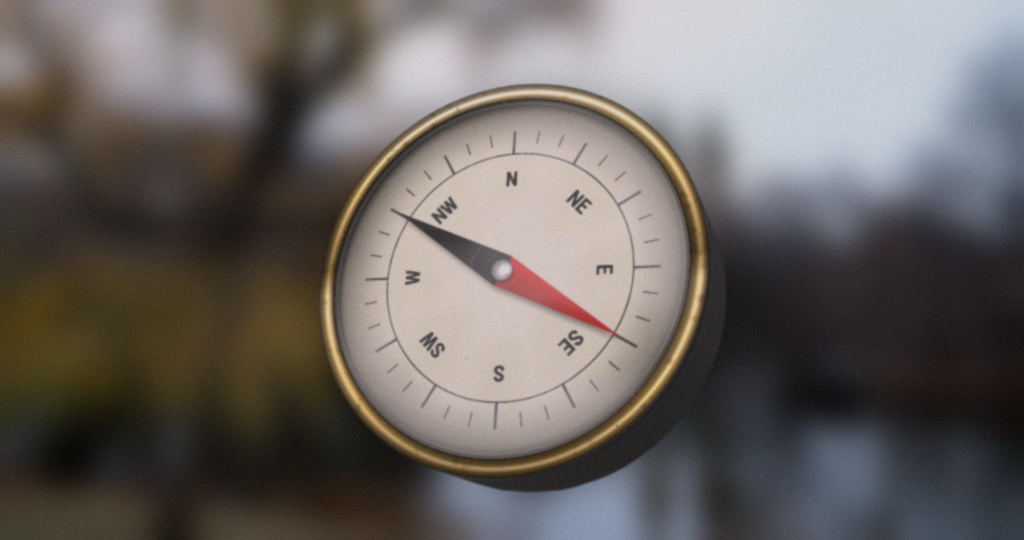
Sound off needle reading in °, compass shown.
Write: 120 °
